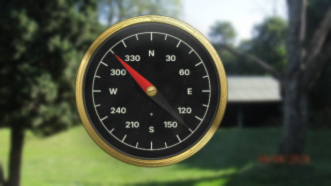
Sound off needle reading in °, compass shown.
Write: 315 °
